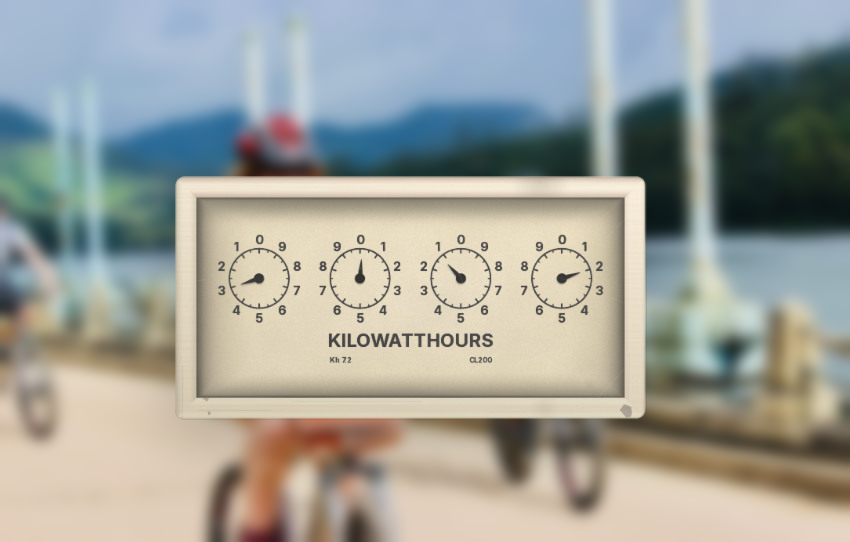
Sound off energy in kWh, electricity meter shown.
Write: 3012 kWh
